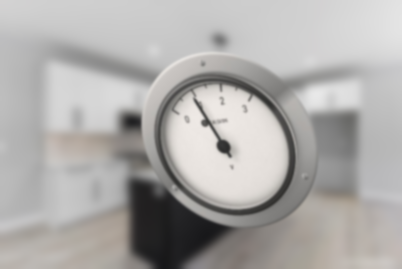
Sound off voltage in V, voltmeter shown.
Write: 1 V
